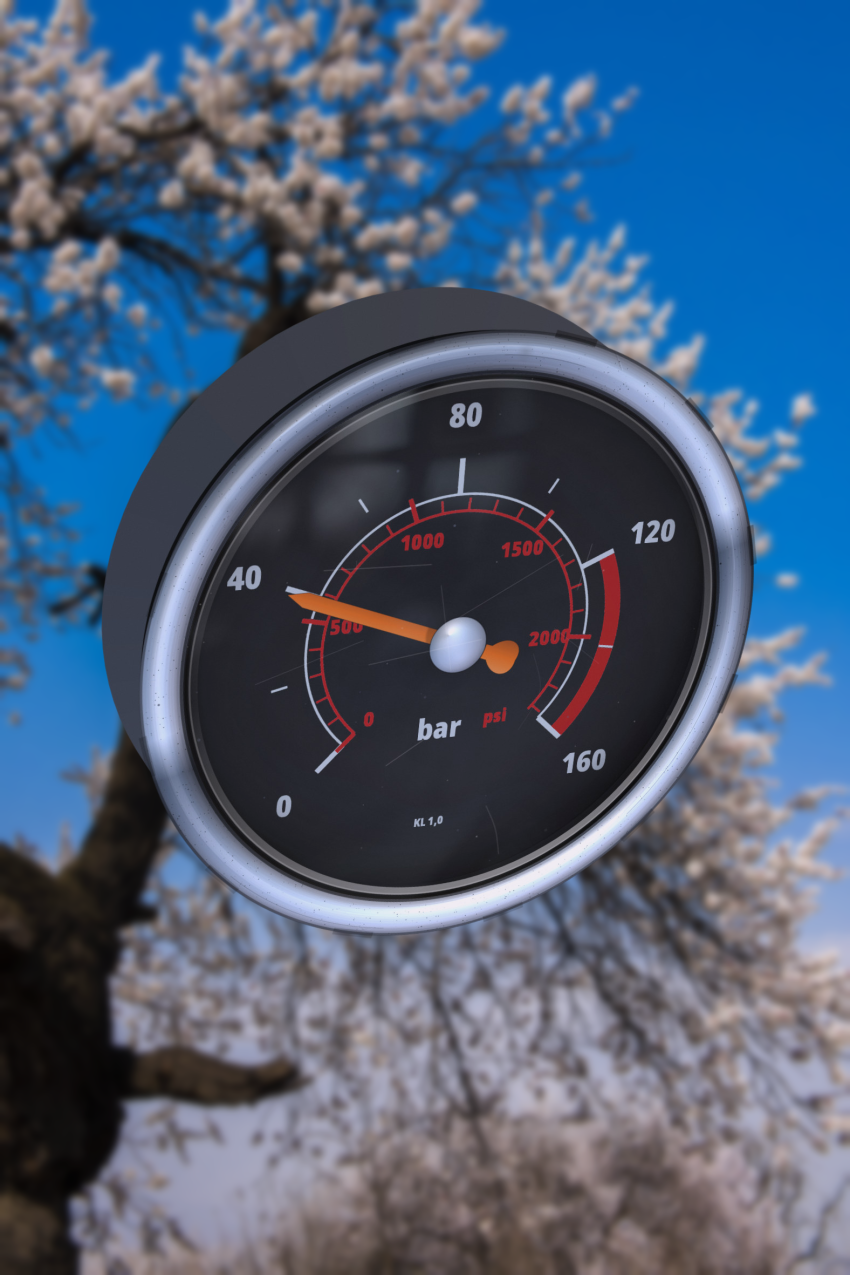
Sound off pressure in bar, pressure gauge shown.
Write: 40 bar
